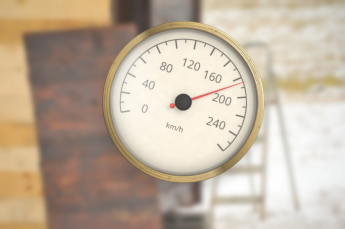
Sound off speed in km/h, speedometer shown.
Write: 185 km/h
